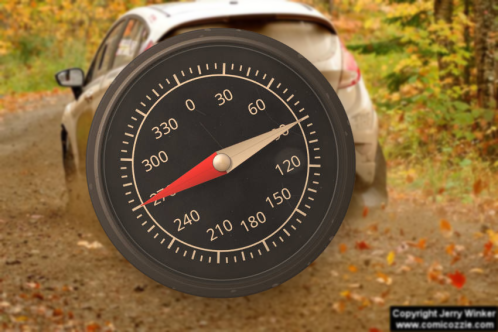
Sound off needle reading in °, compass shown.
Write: 270 °
